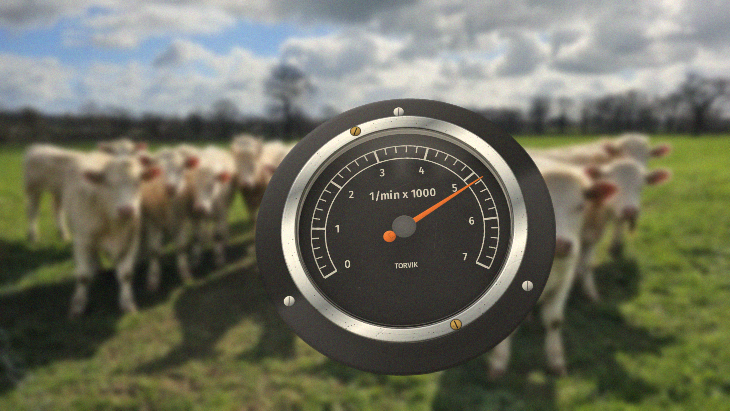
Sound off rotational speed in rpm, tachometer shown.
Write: 5200 rpm
